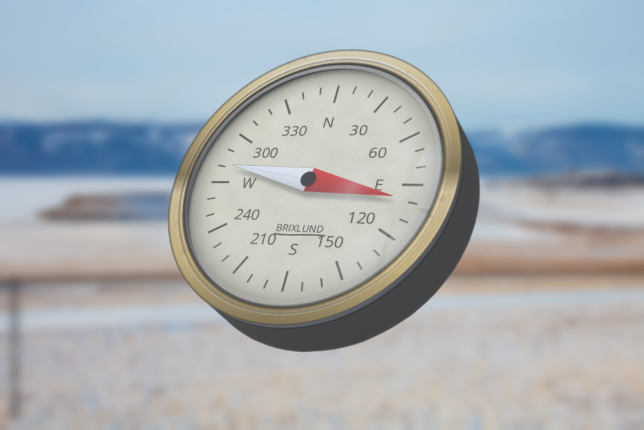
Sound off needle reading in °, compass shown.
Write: 100 °
